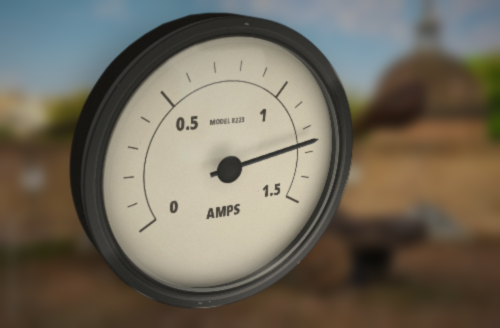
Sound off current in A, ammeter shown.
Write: 1.25 A
